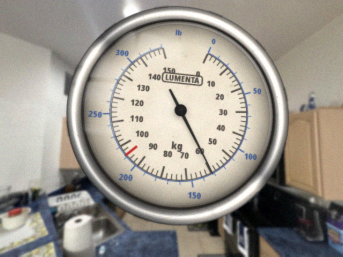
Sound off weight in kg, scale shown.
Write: 60 kg
